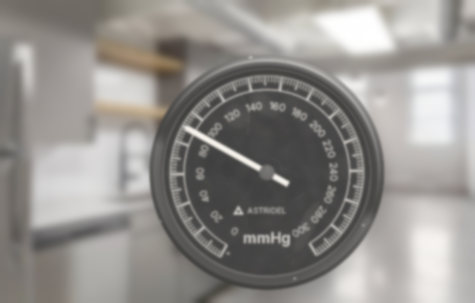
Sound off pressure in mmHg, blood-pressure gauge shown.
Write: 90 mmHg
